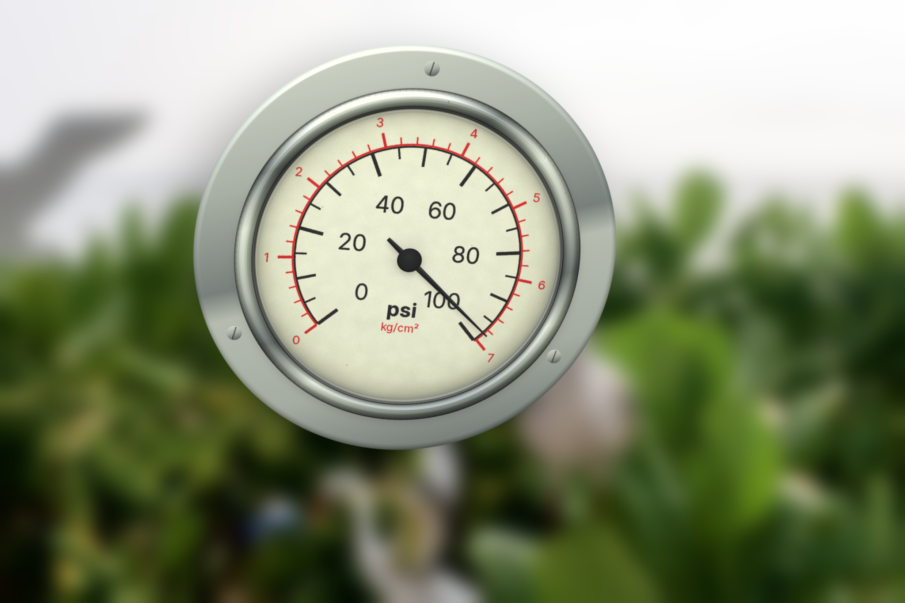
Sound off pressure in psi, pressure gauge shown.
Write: 97.5 psi
